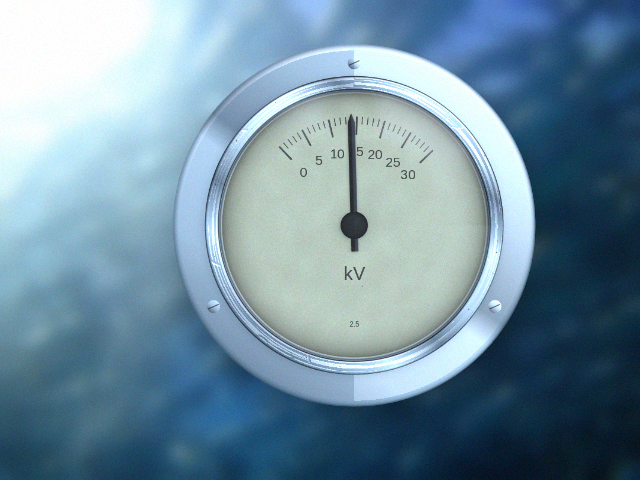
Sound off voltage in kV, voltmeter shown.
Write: 14 kV
